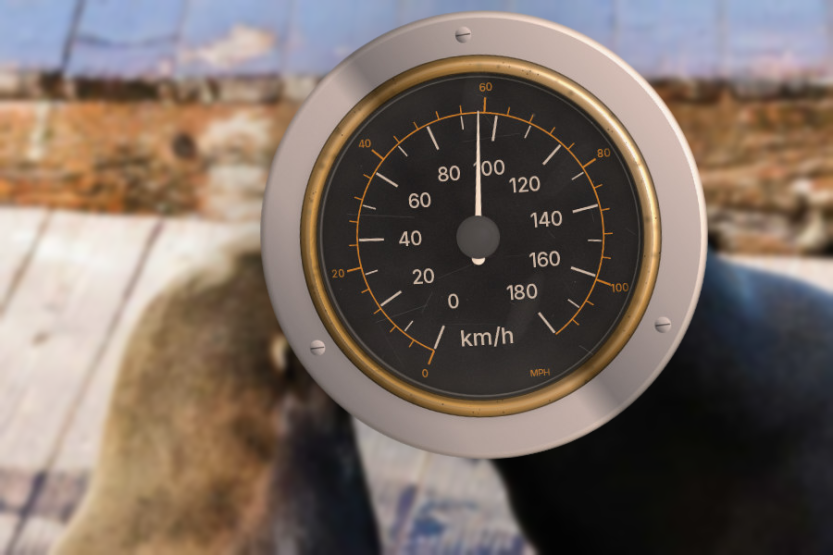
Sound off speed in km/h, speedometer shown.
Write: 95 km/h
